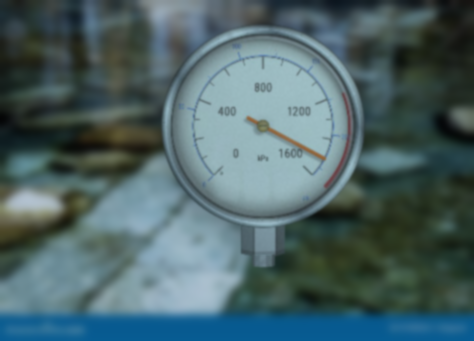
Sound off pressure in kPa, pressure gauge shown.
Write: 1500 kPa
